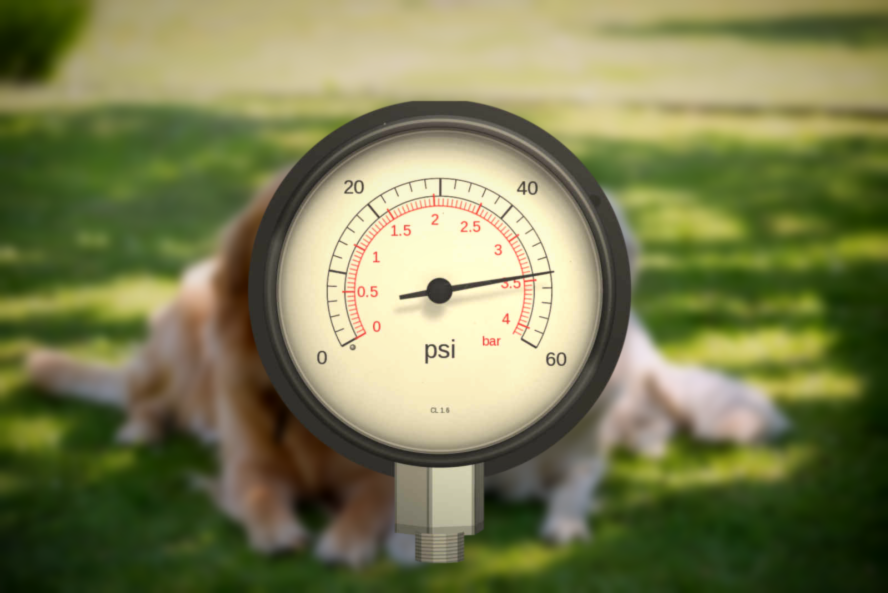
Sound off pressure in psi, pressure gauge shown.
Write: 50 psi
